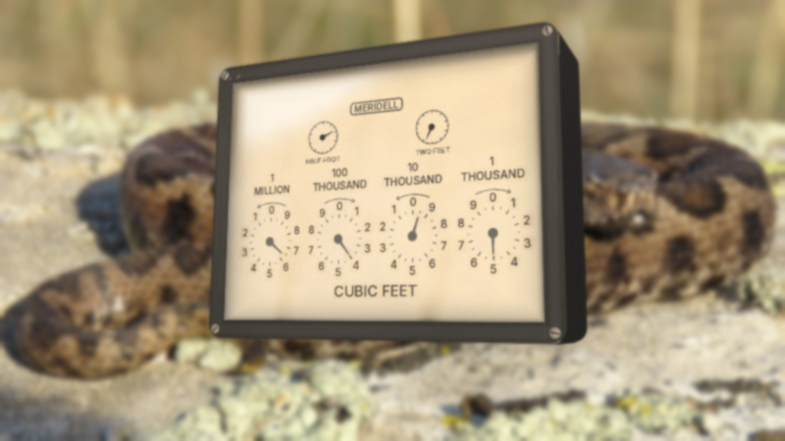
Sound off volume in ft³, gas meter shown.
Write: 639500 ft³
